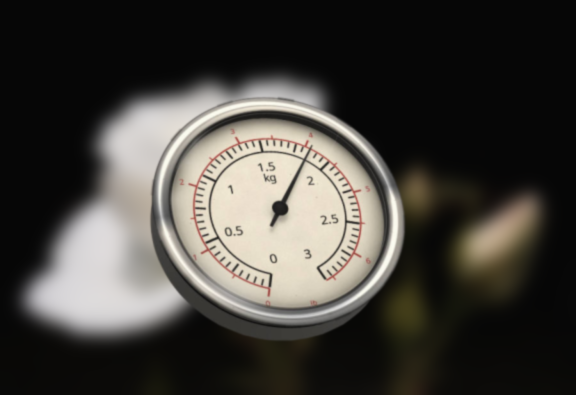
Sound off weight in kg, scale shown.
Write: 1.85 kg
